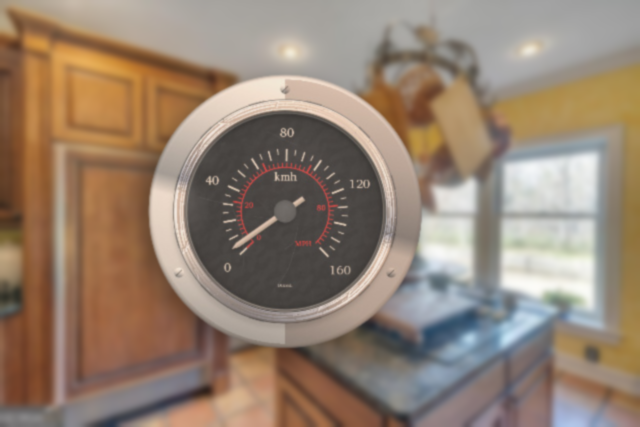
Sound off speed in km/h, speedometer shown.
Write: 5 km/h
